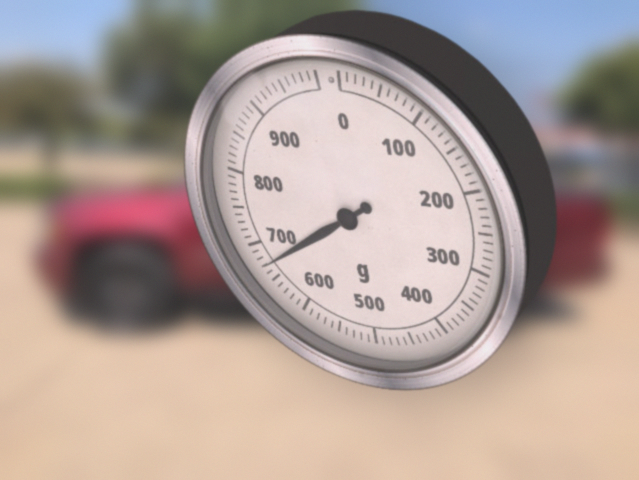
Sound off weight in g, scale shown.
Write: 670 g
